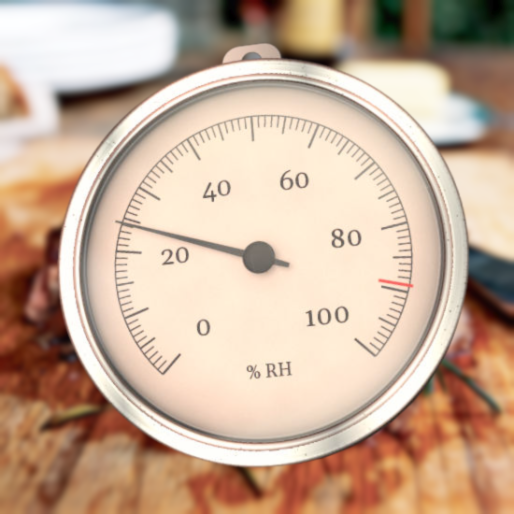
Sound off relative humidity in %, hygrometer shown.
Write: 24 %
